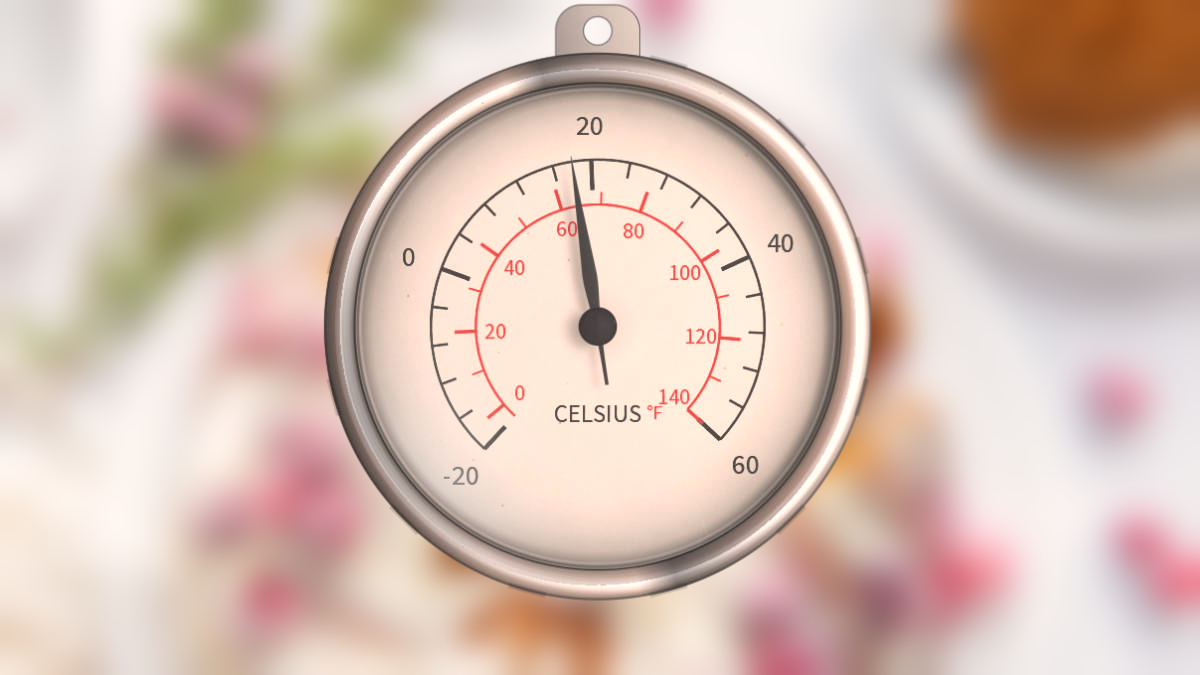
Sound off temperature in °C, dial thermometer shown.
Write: 18 °C
